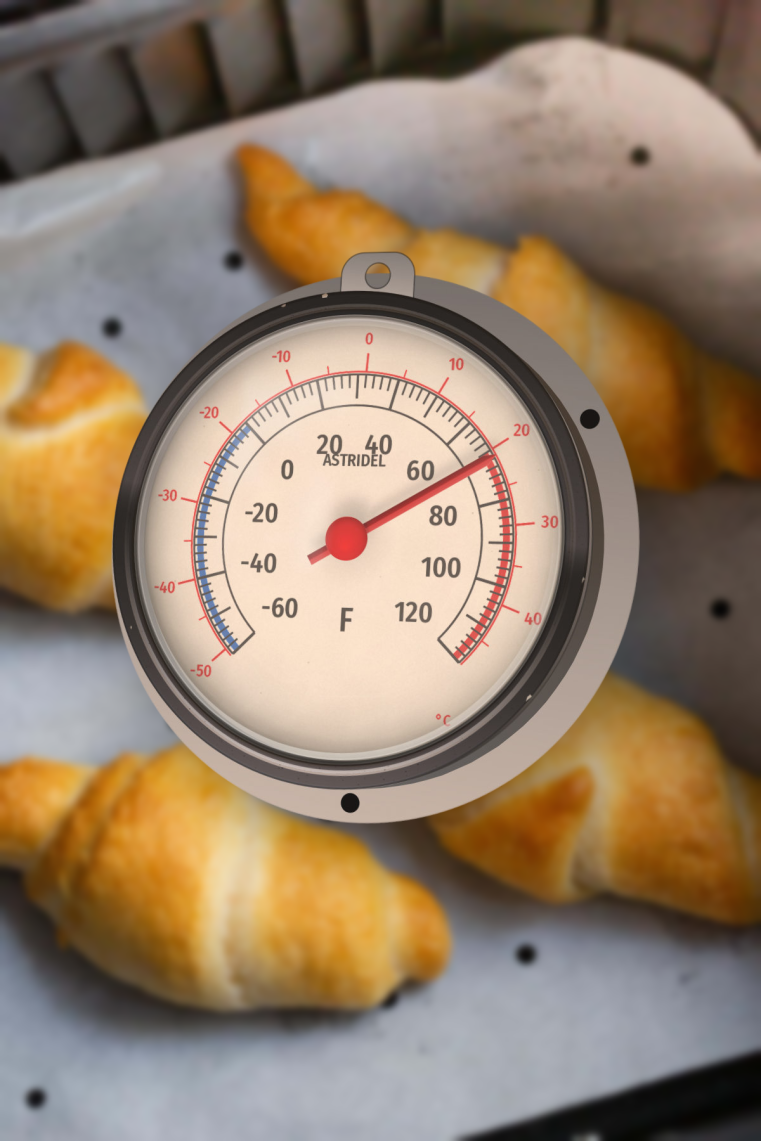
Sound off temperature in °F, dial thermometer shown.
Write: 70 °F
